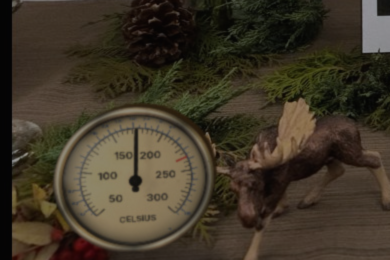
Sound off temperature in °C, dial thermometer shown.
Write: 175 °C
